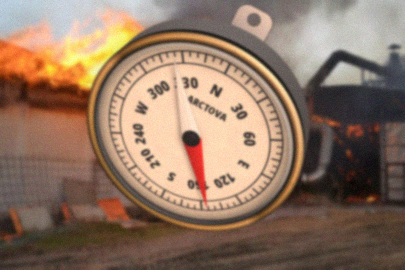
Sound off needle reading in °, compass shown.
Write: 145 °
